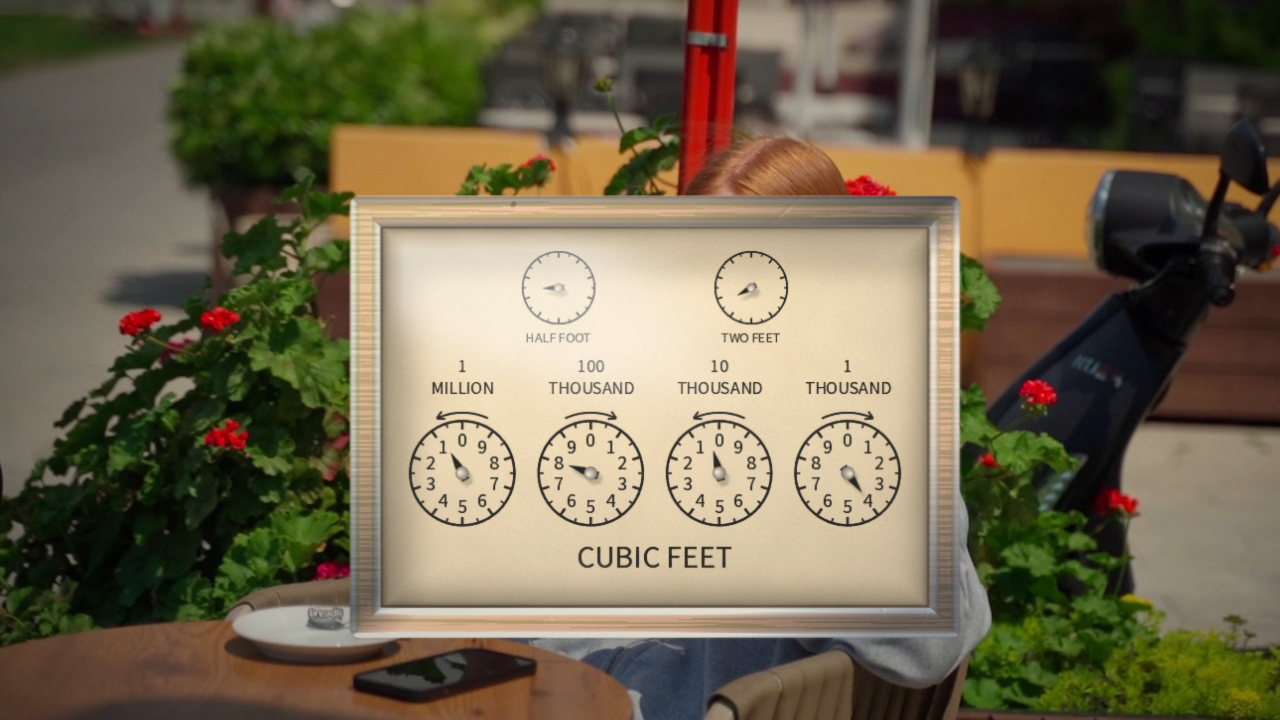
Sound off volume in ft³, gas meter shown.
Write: 80400 ft³
